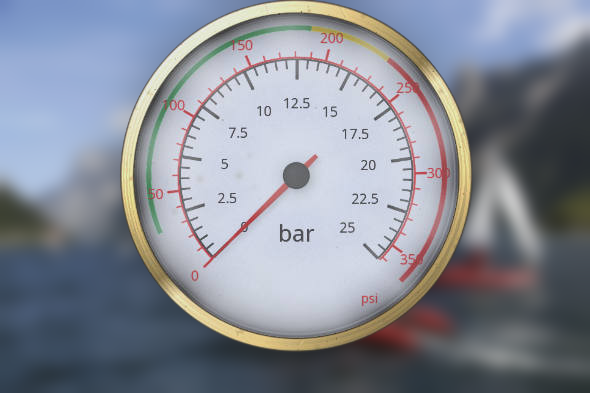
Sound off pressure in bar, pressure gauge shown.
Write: 0 bar
